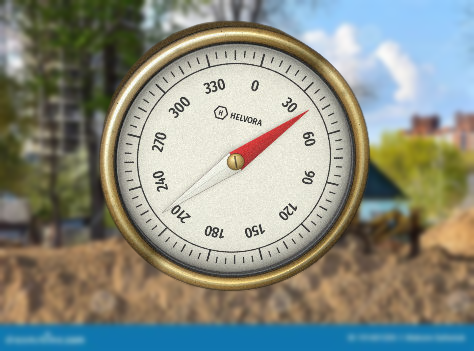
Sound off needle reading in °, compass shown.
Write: 40 °
